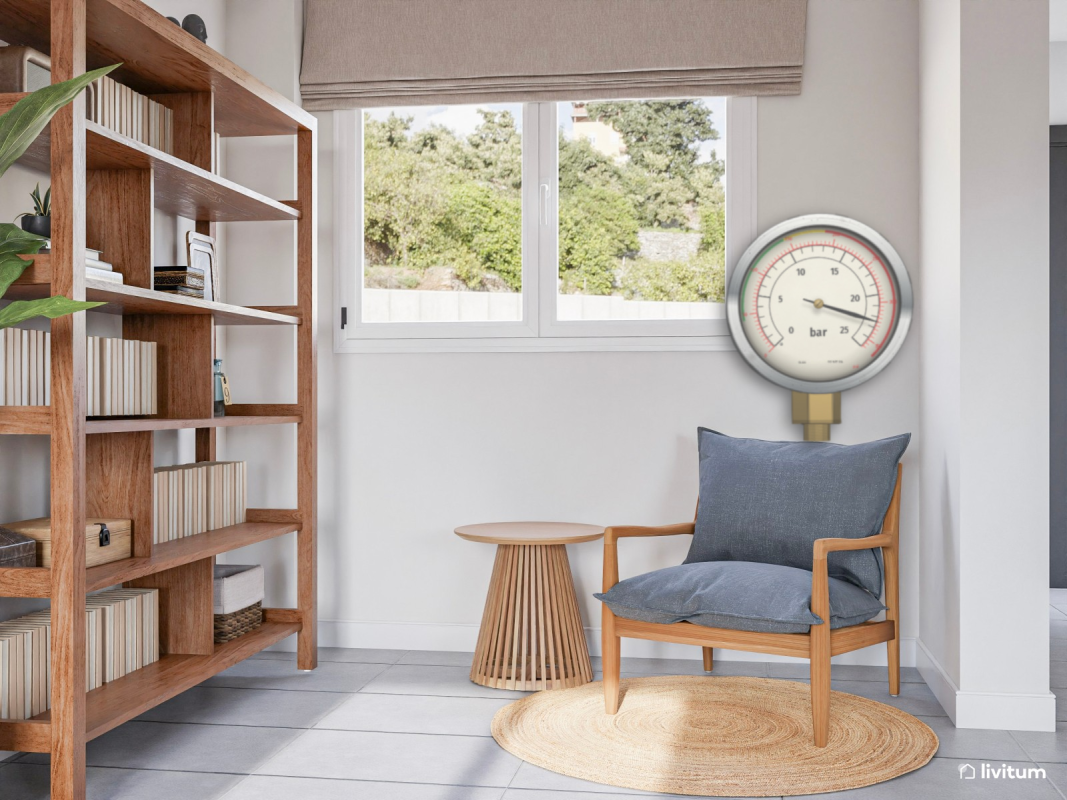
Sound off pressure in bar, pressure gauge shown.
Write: 22.5 bar
